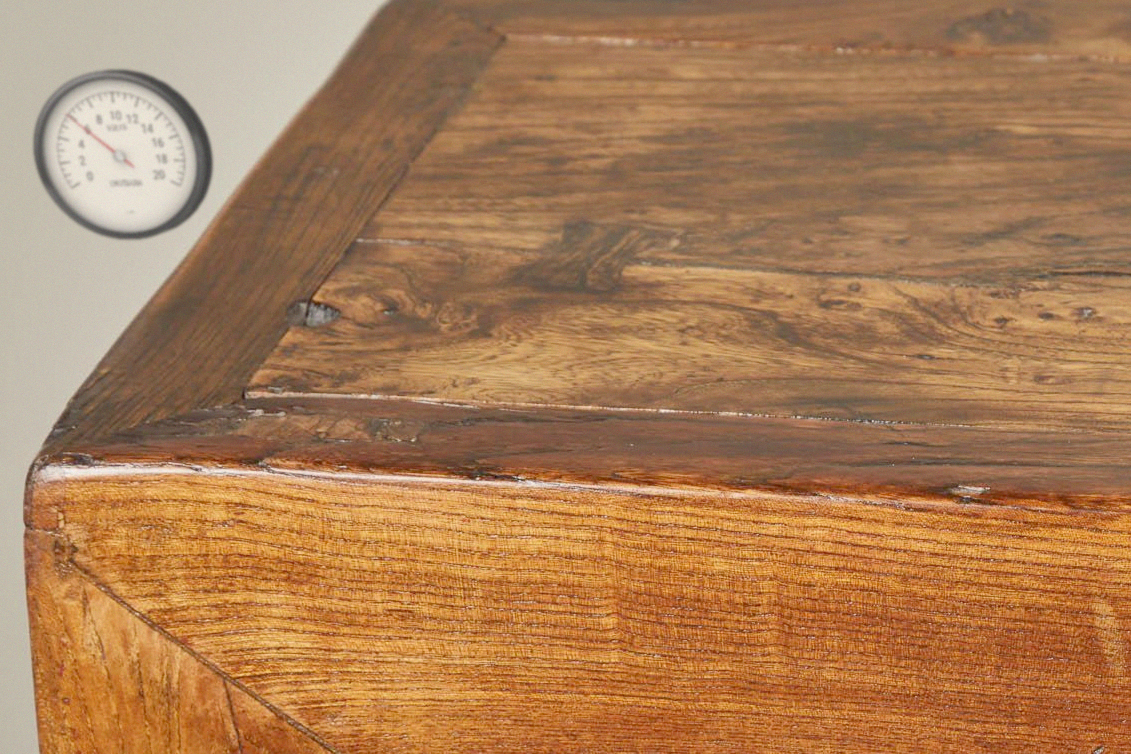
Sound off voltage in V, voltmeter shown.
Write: 6 V
